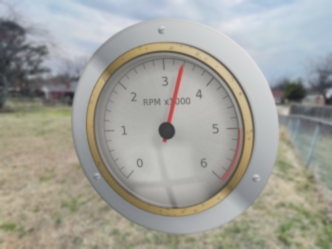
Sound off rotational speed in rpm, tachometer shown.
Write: 3400 rpm
